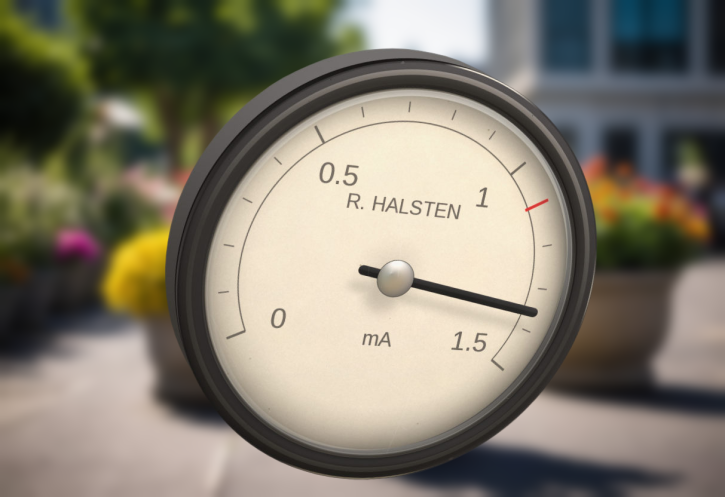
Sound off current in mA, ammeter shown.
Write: 1.35 mA
